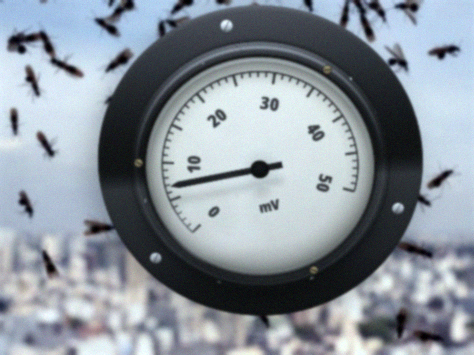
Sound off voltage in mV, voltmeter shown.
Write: 7 mV
